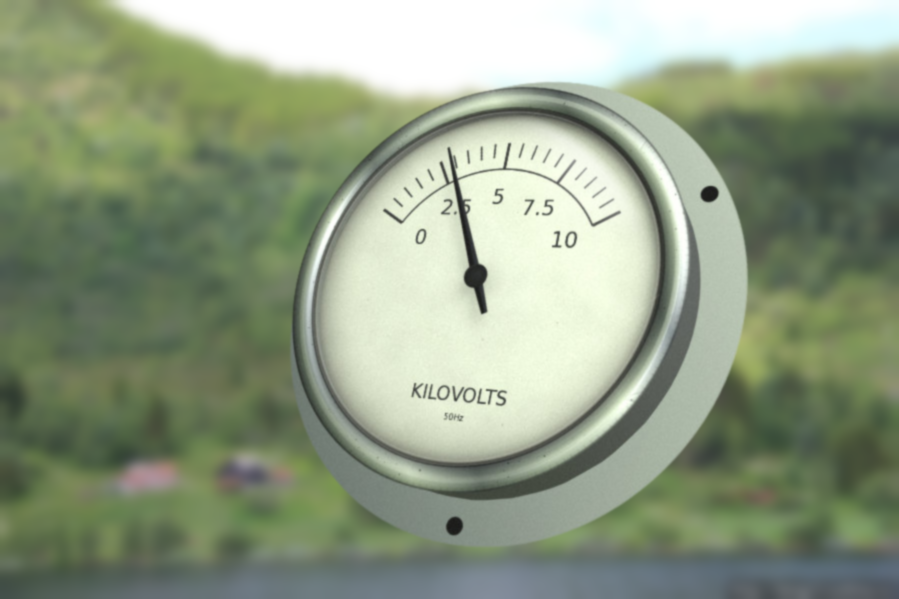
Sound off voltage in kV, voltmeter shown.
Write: 3 kV
